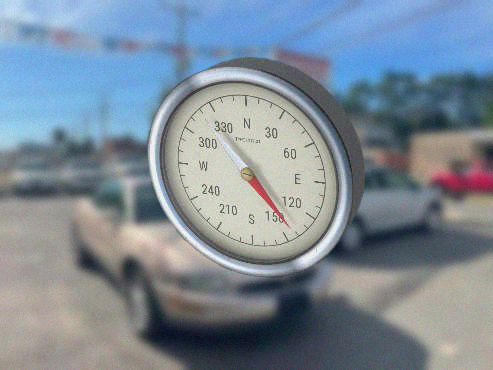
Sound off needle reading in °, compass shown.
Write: 140 °
